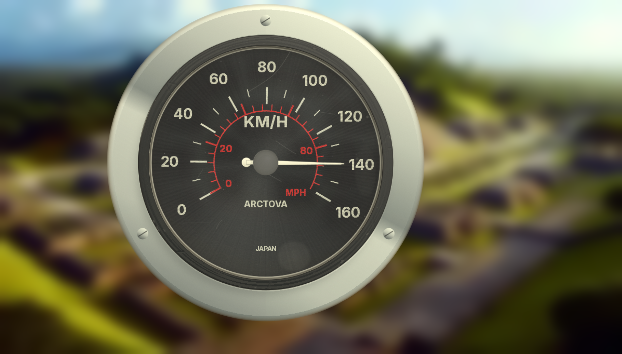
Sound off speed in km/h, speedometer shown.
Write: 140 km/h
